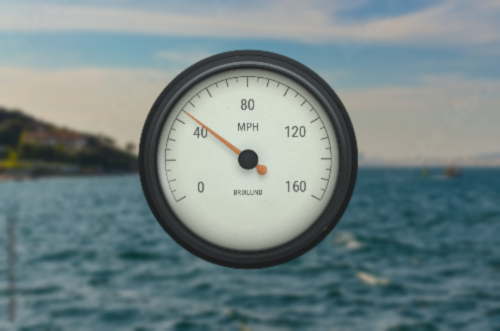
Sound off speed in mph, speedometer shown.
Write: 45 mph
